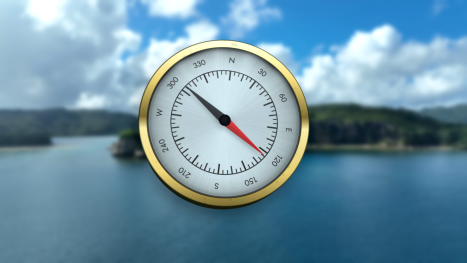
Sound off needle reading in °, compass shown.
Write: 125 °
